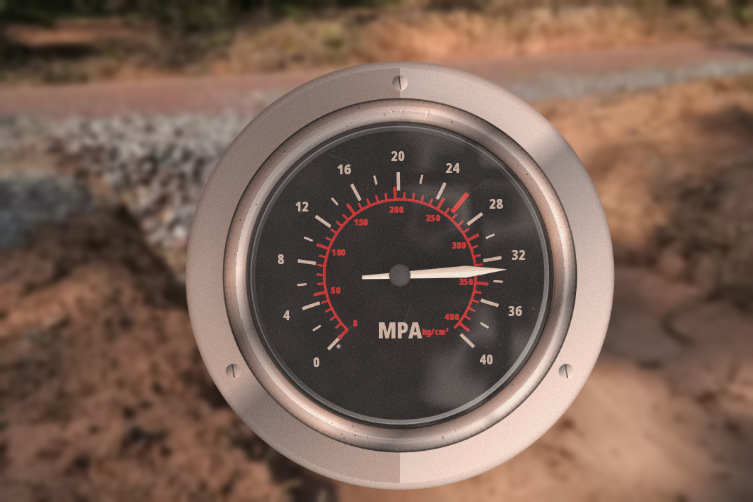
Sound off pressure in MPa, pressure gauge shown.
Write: 33 MPa
